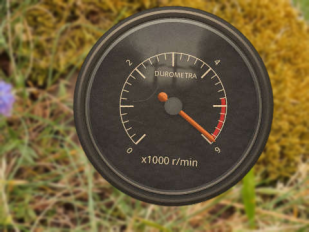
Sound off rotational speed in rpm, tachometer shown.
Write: 5900 rpm
